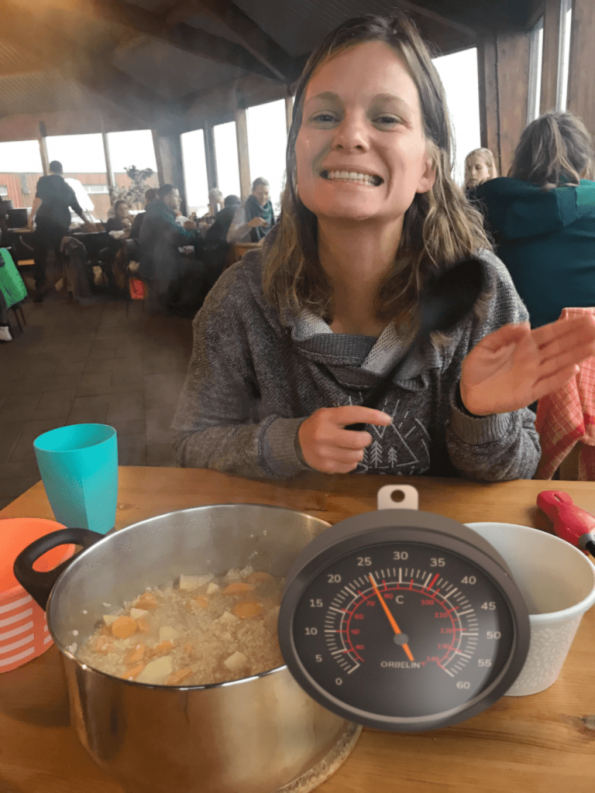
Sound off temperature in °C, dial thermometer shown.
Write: 25 °C
